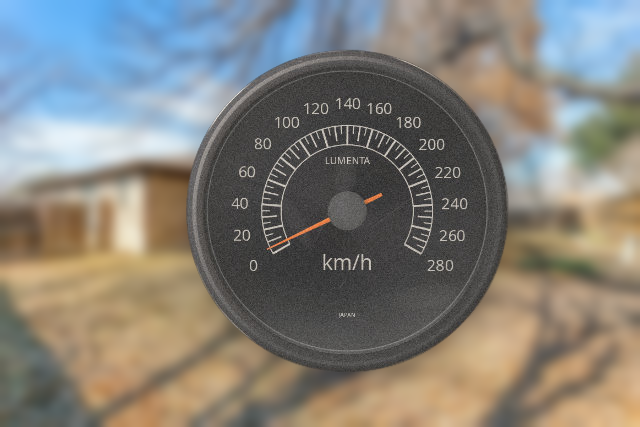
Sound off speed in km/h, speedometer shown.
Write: 5 km/h
